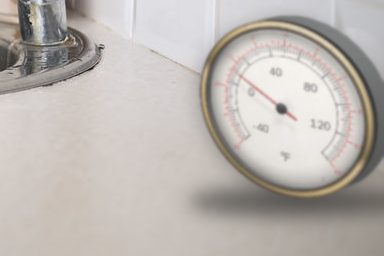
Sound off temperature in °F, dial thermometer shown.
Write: 10 °F
